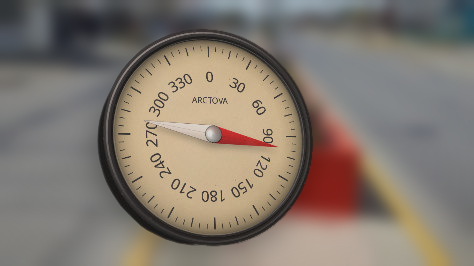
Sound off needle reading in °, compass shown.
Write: 100 °
